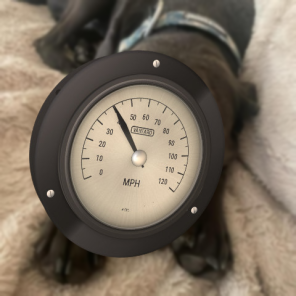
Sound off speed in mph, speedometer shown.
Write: 40 mph
